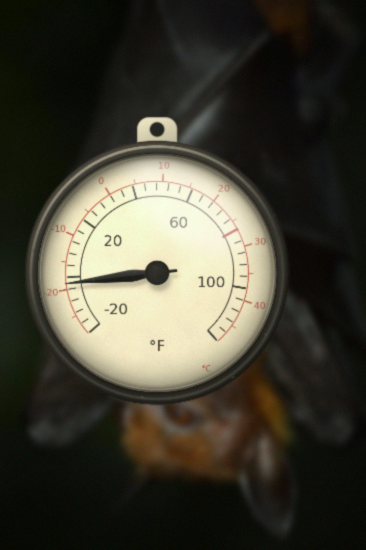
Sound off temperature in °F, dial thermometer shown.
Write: -2 °F
